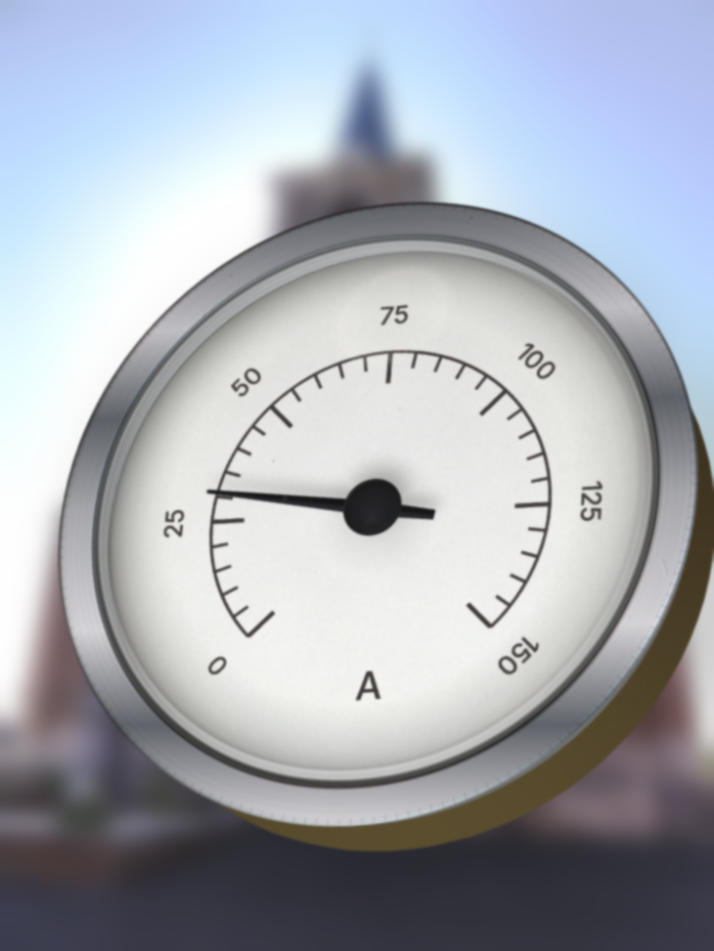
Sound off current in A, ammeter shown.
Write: 30 A
